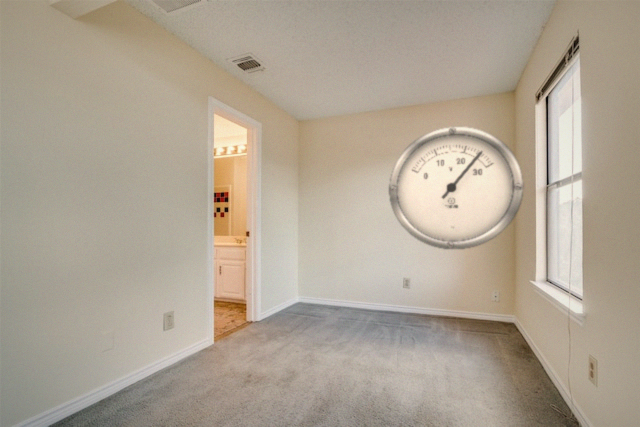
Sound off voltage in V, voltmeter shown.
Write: 25 V
